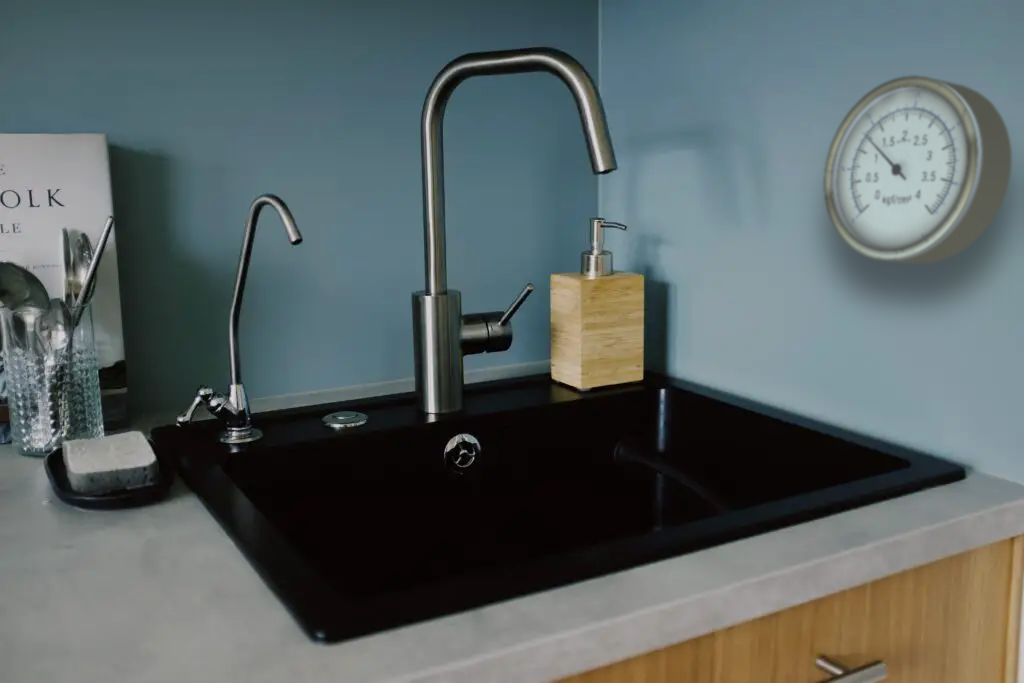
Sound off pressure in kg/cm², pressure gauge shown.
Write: 1.25 kg/cm²
